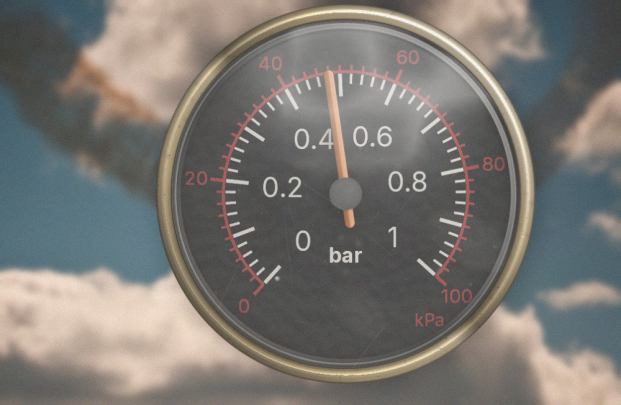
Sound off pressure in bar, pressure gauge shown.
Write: 0.48 bar
